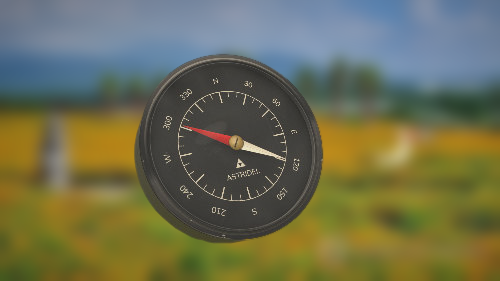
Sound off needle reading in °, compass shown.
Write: 300 °
